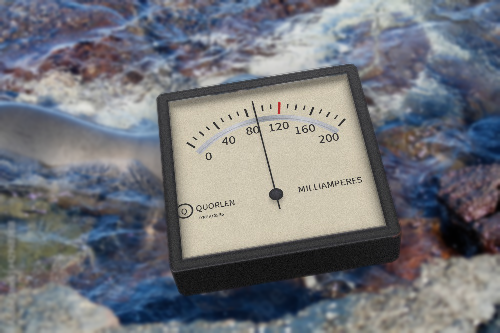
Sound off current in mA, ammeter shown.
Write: 90 mA
